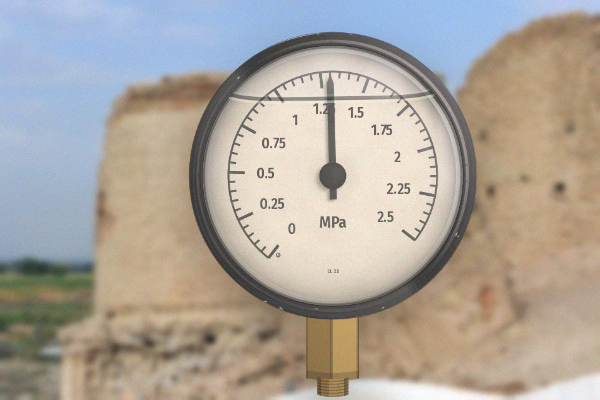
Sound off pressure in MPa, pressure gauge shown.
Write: 1.3 MPa
